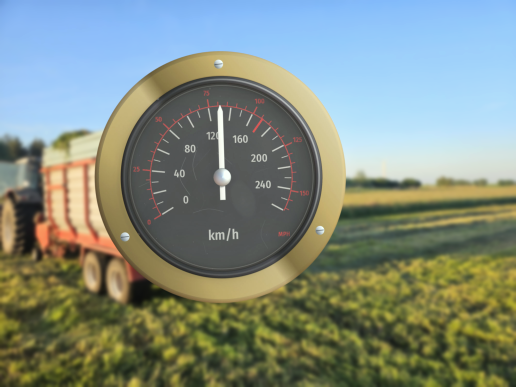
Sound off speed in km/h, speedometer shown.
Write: 130 km/h
